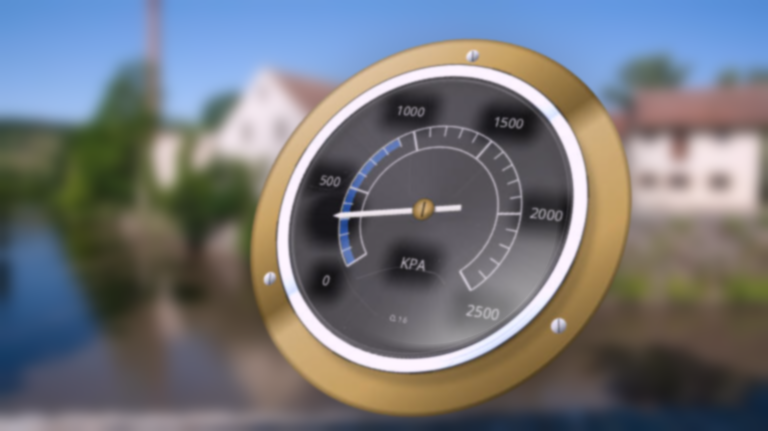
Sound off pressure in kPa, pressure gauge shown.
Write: 300 kPa
